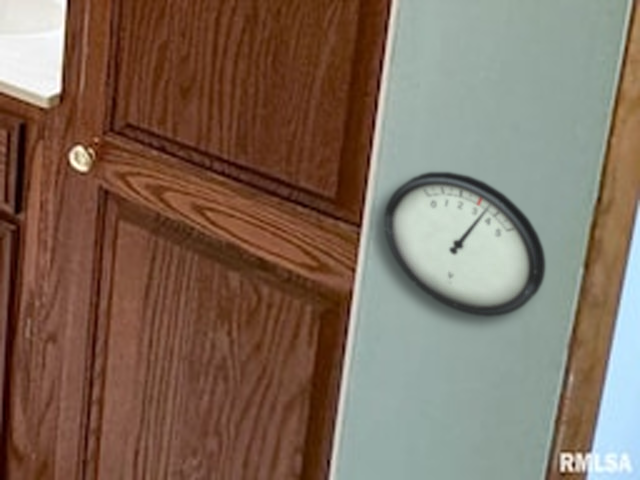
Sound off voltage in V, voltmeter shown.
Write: 3.5 V
